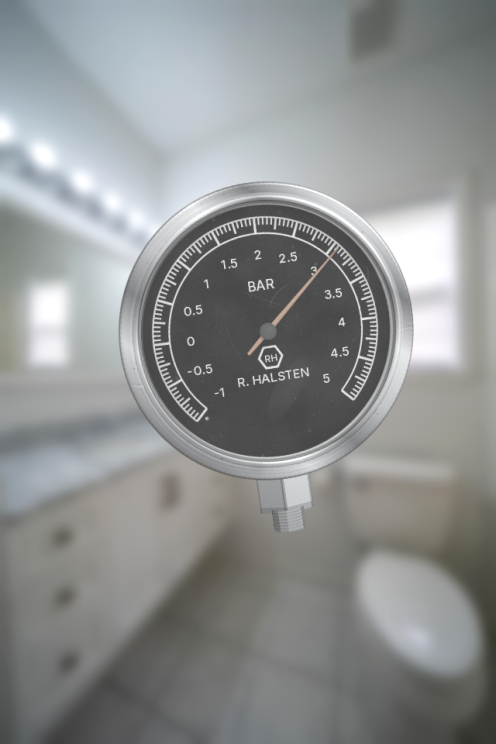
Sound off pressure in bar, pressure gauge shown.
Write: 3.05 bar
